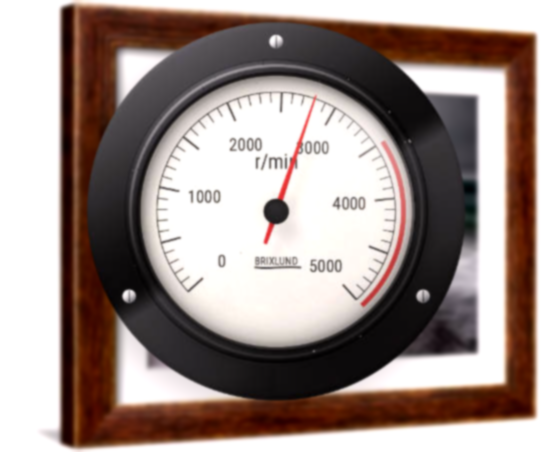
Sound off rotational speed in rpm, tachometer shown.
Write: 2800 rpm
